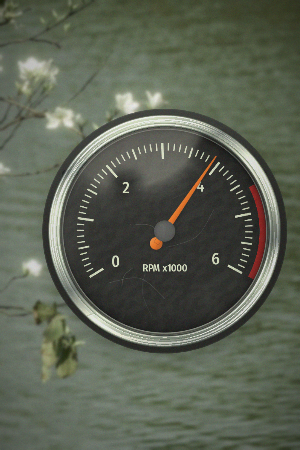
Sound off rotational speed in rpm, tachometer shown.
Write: 3900 rpm
